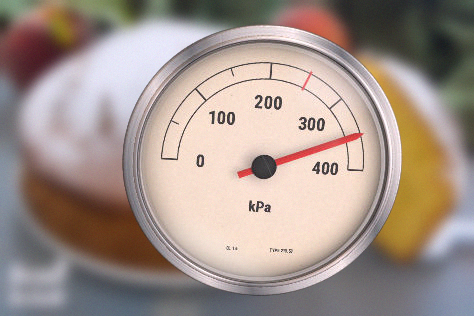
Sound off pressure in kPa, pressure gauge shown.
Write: 350 kPa
